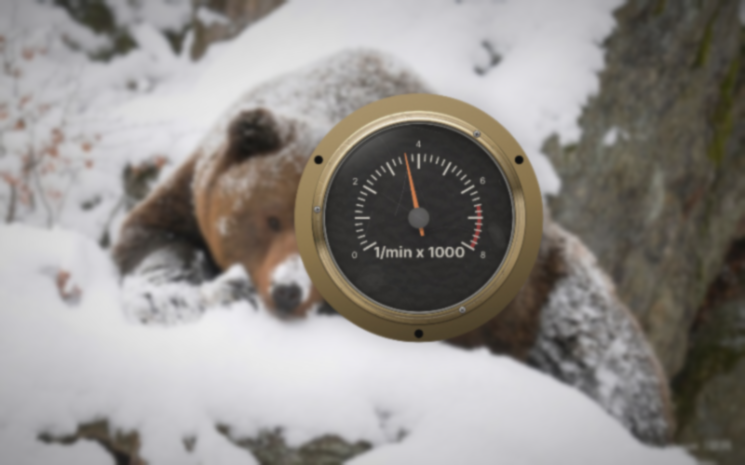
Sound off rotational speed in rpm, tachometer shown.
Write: 3600 rpm
